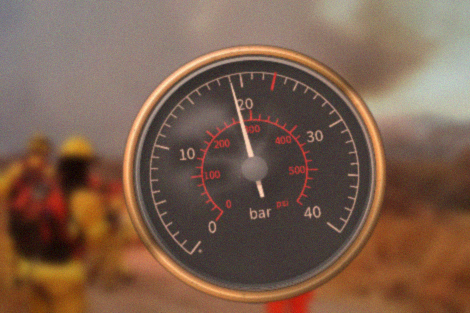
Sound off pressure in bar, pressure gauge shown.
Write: 19 bar
